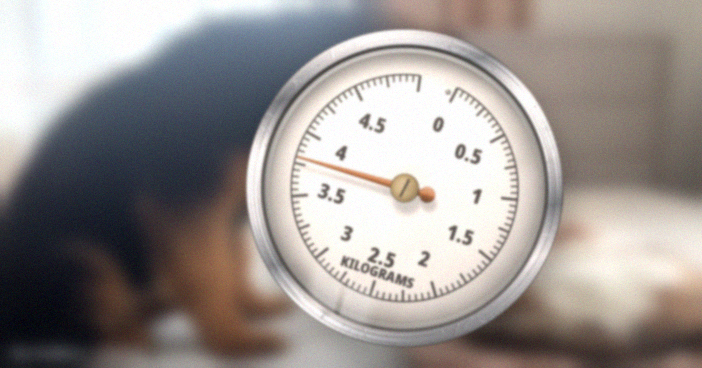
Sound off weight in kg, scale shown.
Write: 3.8 kg
